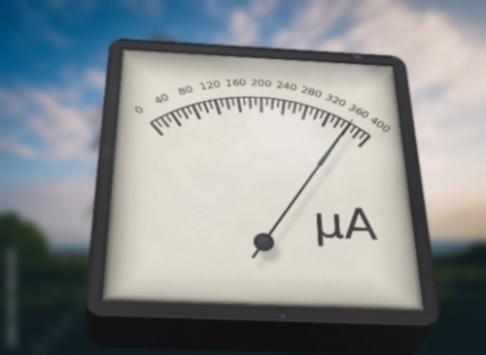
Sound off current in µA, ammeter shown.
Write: 360 µA
